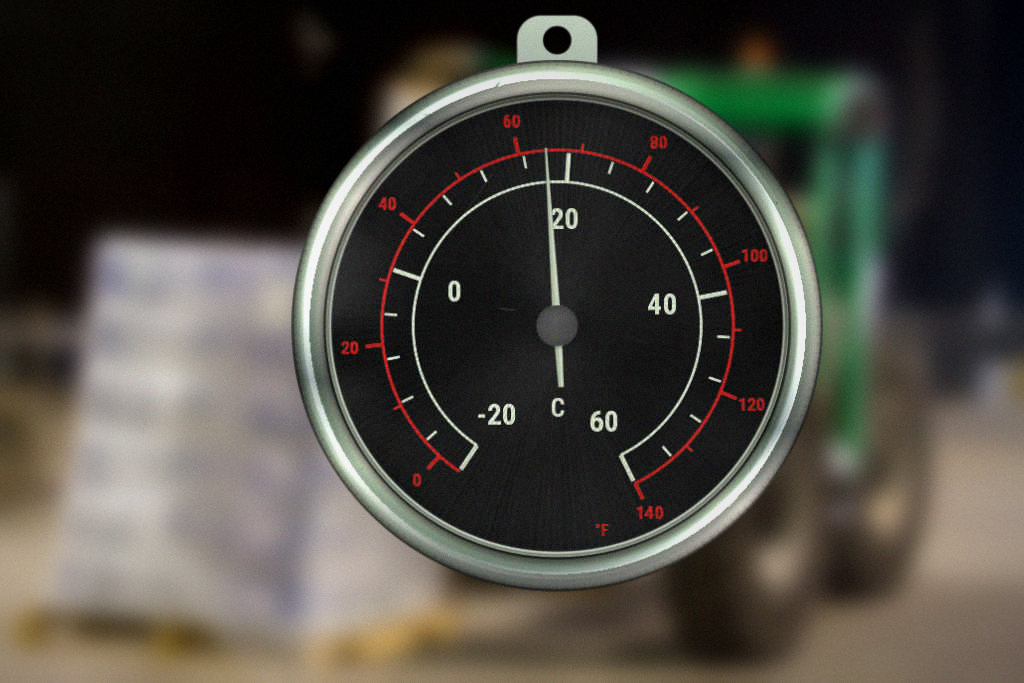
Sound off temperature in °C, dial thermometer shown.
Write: 18 °C
